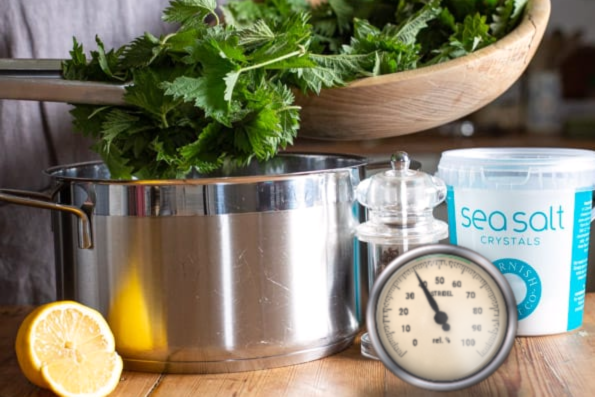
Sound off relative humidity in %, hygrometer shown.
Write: 40 %
